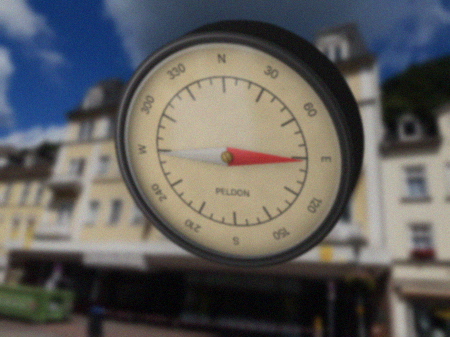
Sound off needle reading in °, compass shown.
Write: 90 °
